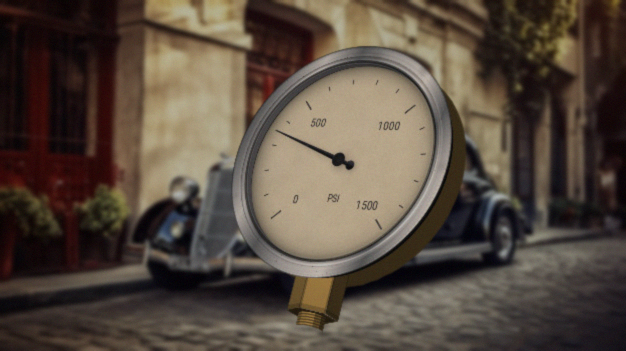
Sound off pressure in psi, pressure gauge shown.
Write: 350 psi
